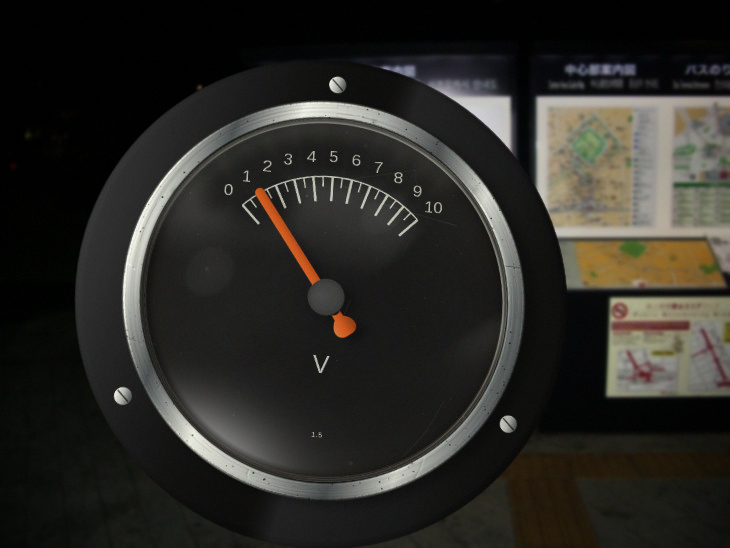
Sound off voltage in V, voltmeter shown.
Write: 1 V
